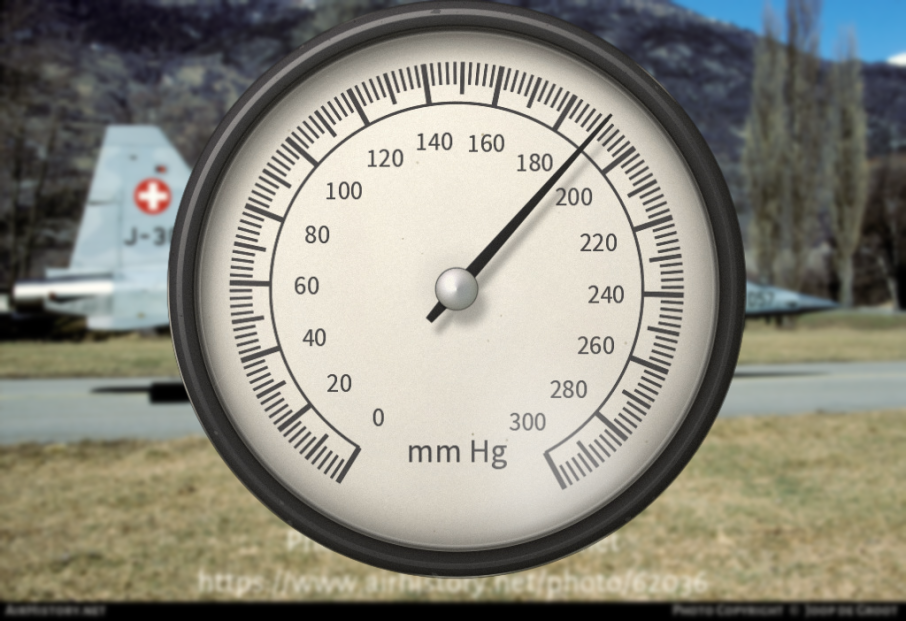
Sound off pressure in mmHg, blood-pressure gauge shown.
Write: 190 mmHg
